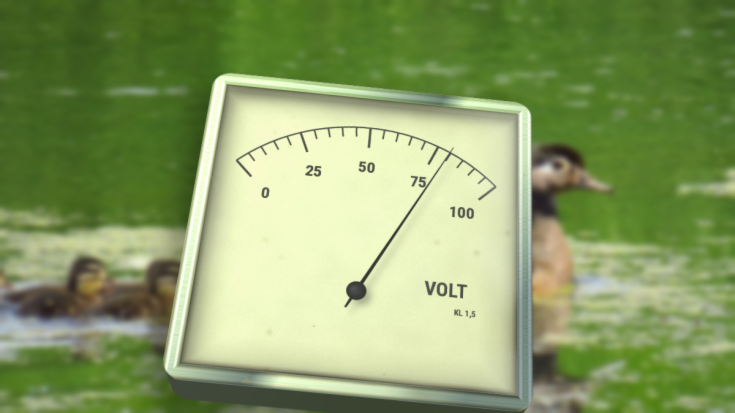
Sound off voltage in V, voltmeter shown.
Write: 80 V
